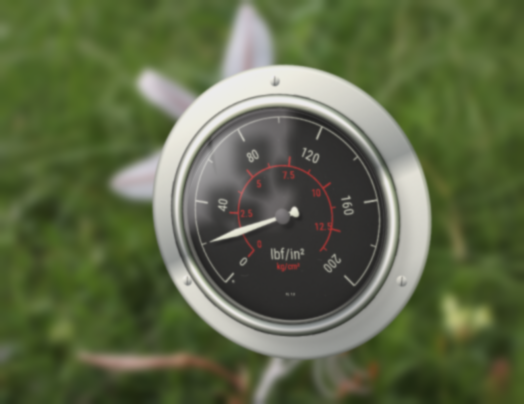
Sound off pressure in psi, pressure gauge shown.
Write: 20 psi
